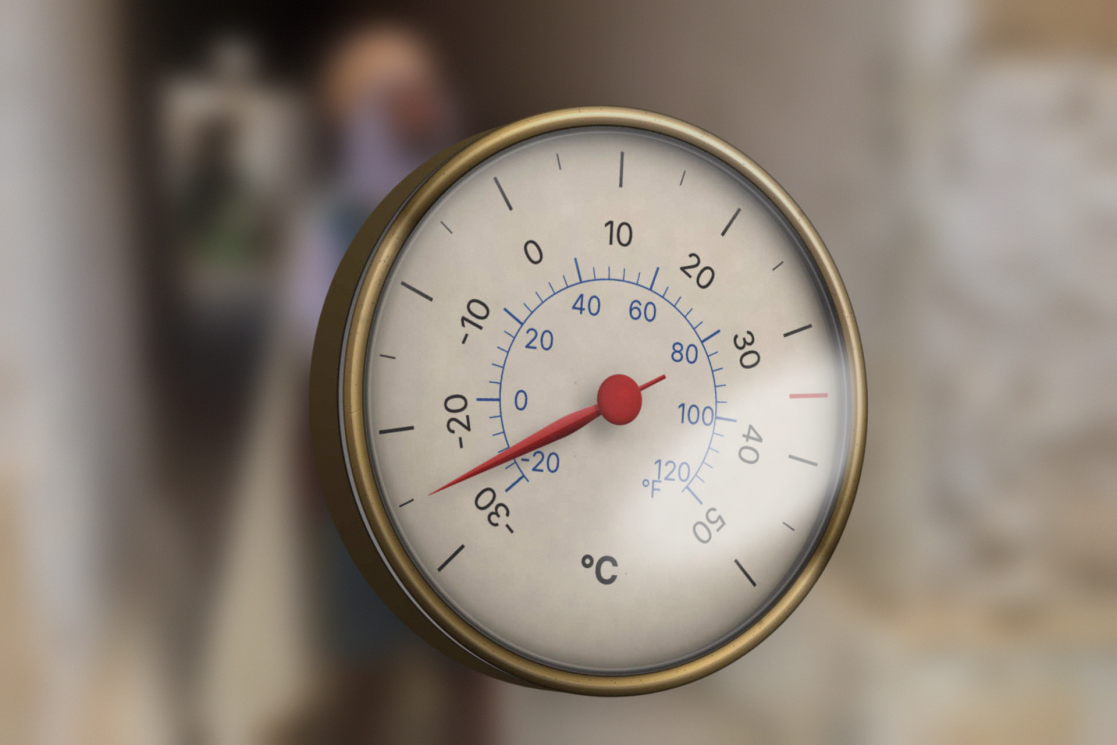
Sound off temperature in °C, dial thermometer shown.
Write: -25 °C
